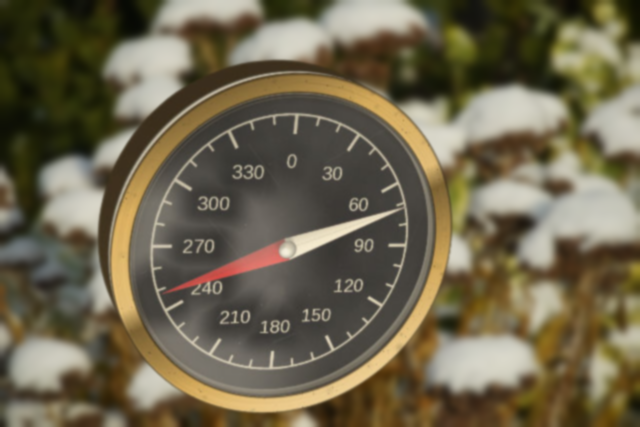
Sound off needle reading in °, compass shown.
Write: 250 °
